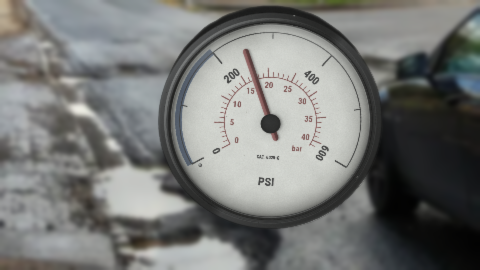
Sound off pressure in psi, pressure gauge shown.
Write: 250 psi
